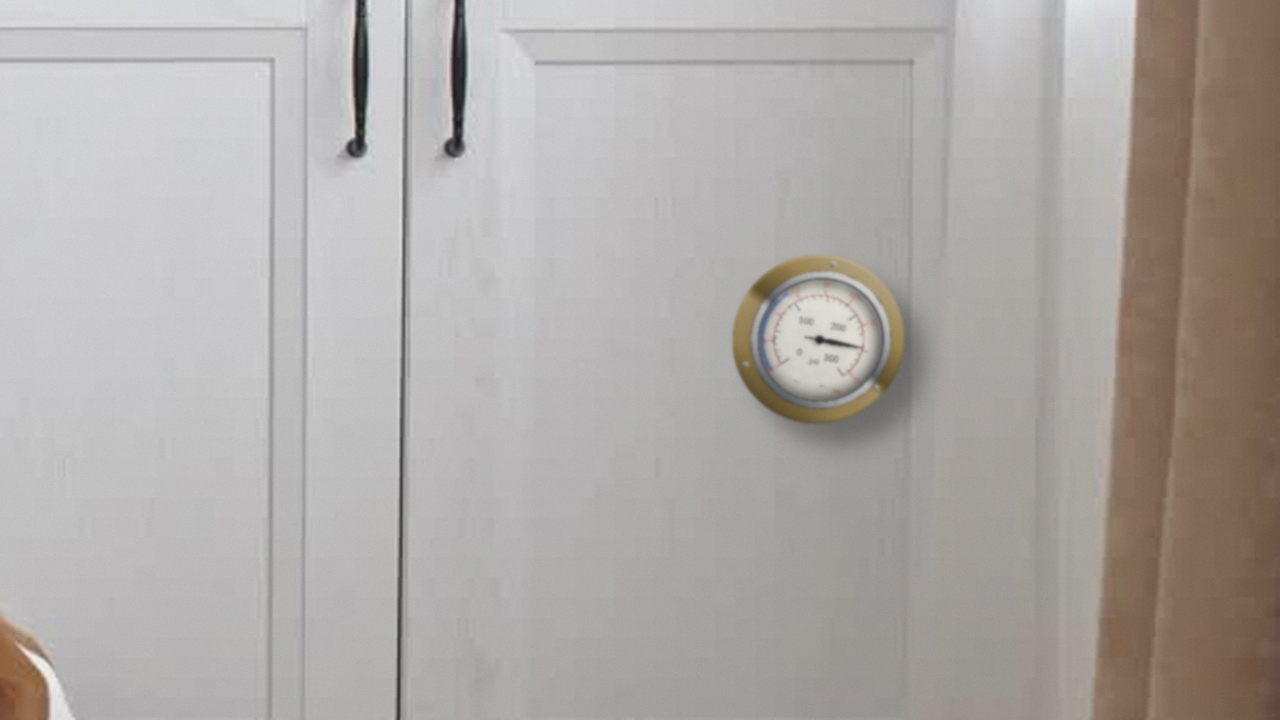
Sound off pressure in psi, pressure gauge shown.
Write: 250 psi
